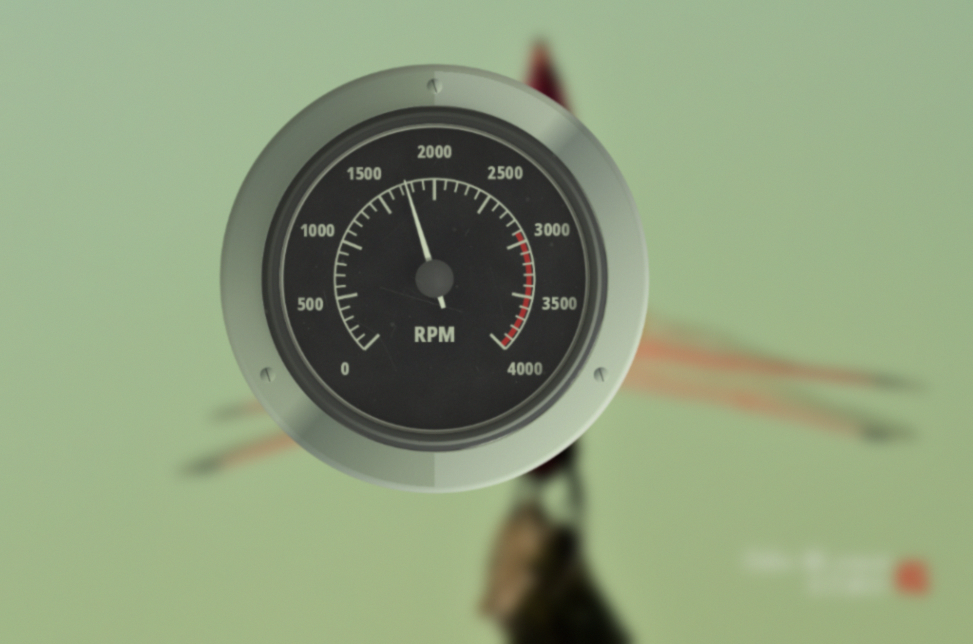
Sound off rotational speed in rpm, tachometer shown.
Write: 1750 rpm
